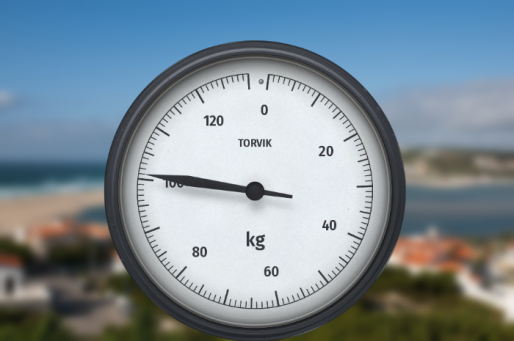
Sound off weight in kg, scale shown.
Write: 101 kg
